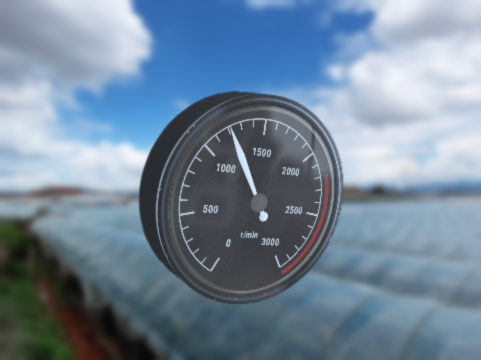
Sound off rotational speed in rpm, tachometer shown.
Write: 1200 rpm
